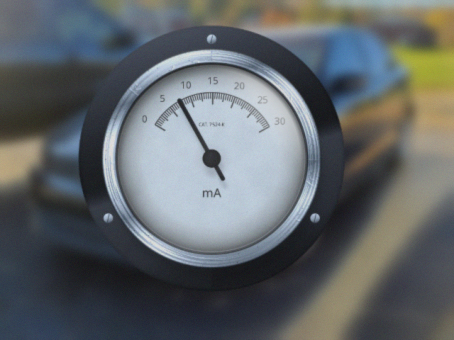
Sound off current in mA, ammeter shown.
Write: 7.5 mA
